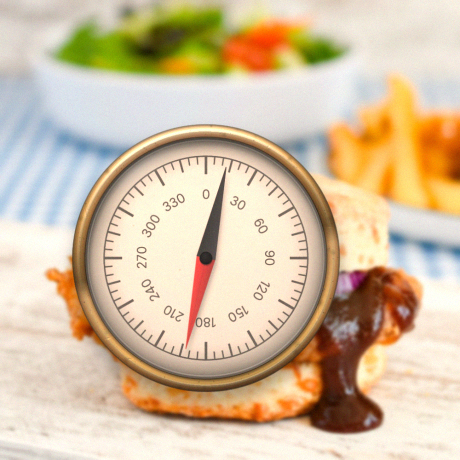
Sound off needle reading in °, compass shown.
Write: 192.5 °
